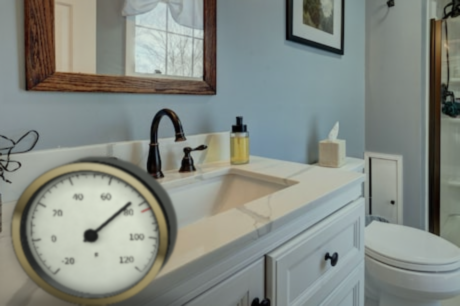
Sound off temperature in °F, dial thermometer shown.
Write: 76 °F
